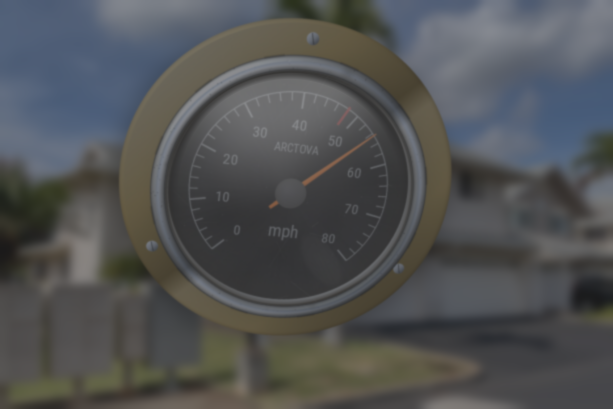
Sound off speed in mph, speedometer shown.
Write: 54 mph
